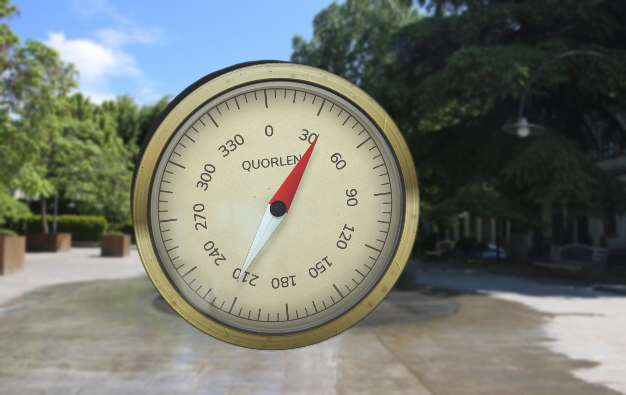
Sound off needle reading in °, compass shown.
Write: 35 °
